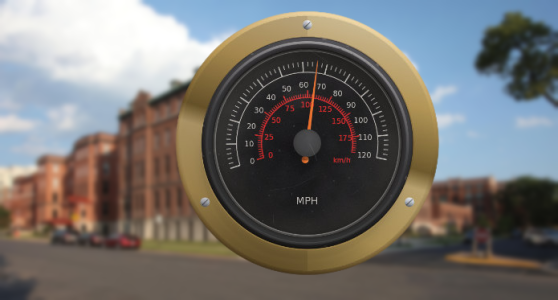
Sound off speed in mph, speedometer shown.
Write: 66 mph
